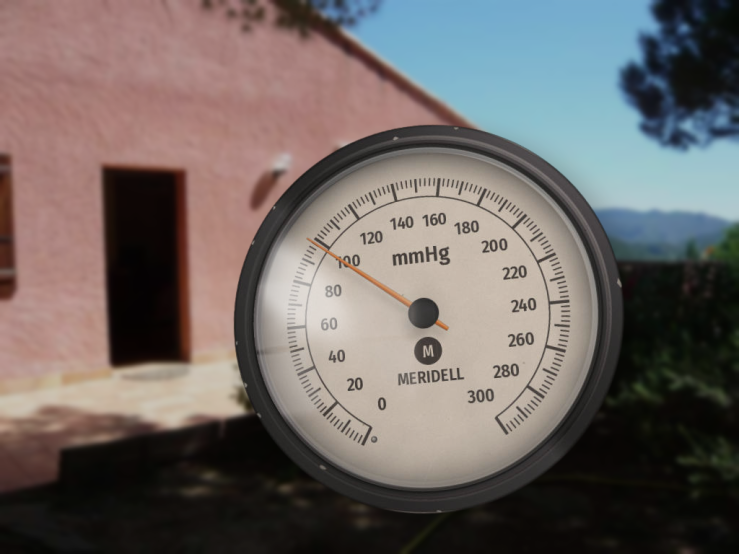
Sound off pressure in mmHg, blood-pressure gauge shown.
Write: 98 mmHg
